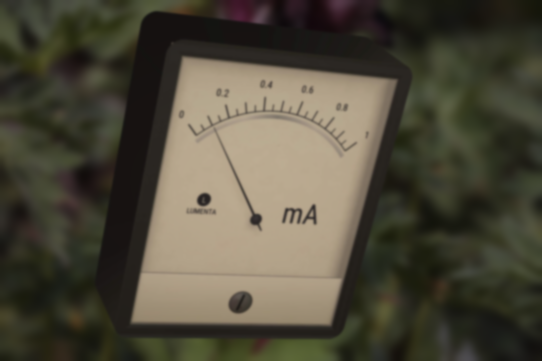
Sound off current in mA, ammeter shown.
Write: 0.1 mA
